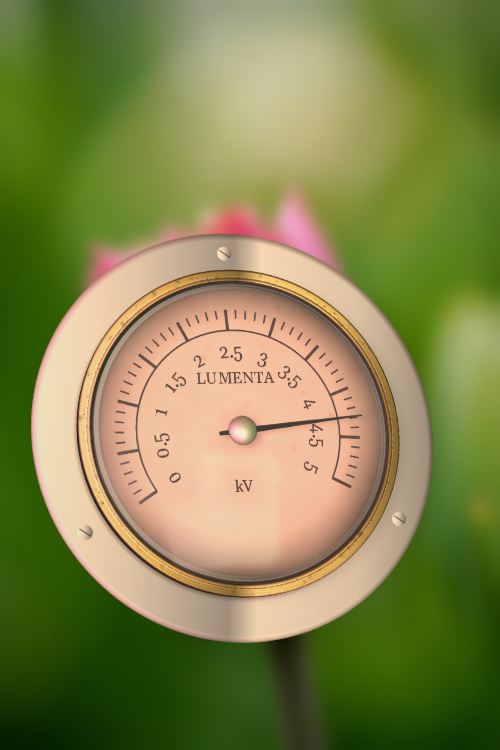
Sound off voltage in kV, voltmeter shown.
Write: 4.3 kV
